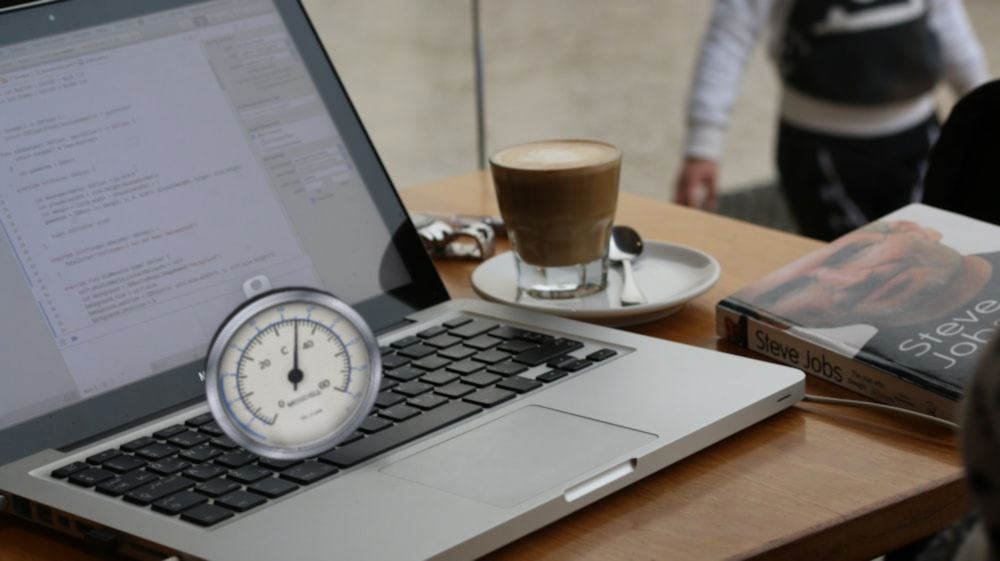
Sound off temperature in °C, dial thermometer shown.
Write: 35 °C
